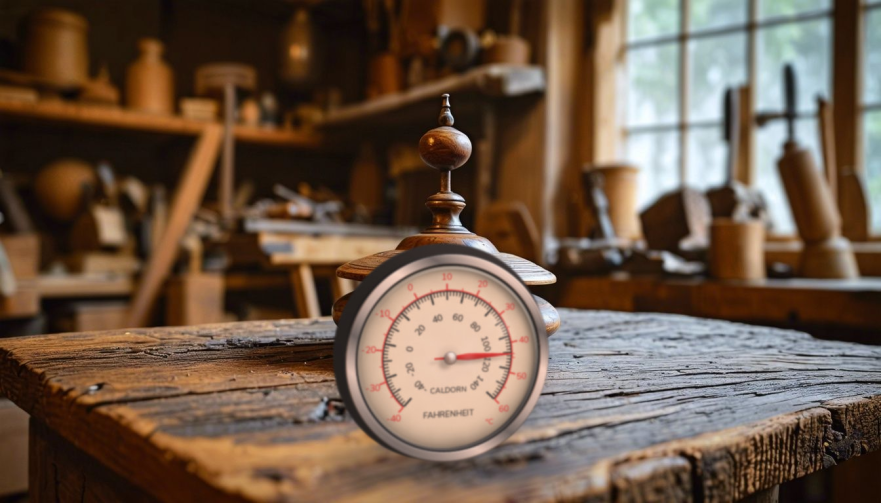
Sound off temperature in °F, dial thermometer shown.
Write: 110 °F
